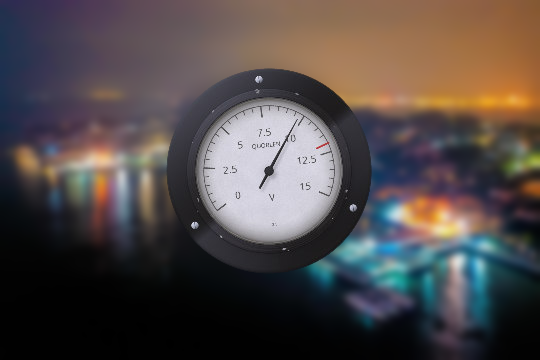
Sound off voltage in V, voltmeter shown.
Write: 9.75 V
